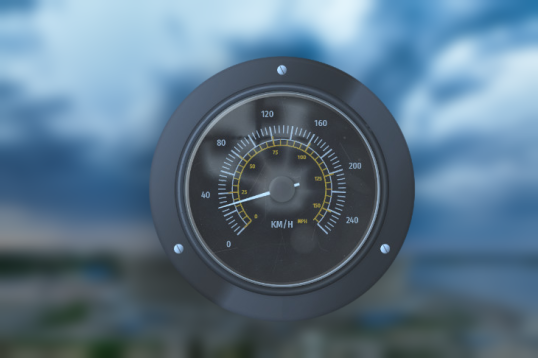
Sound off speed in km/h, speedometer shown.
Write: 28 km/h
